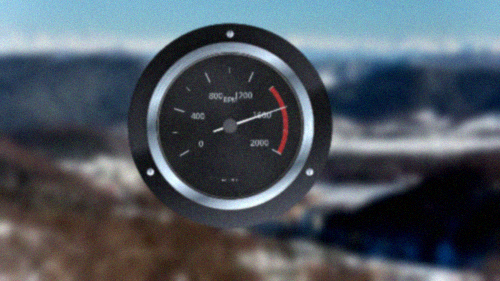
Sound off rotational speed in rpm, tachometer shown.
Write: 1600 rpm
